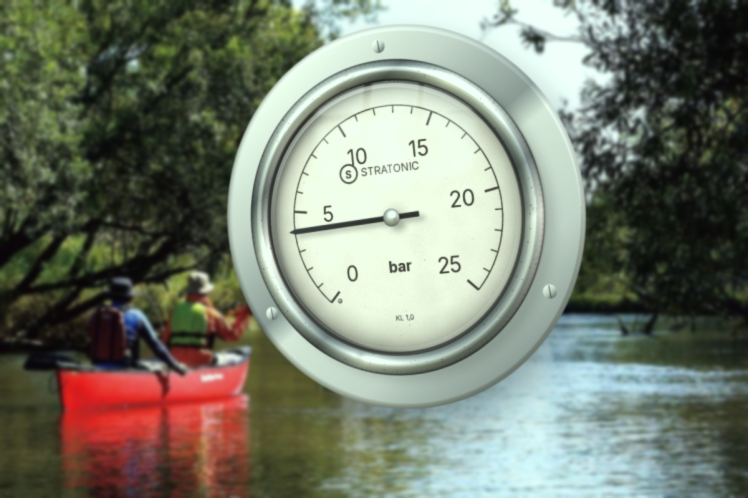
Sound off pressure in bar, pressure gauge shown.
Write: 4 bar
